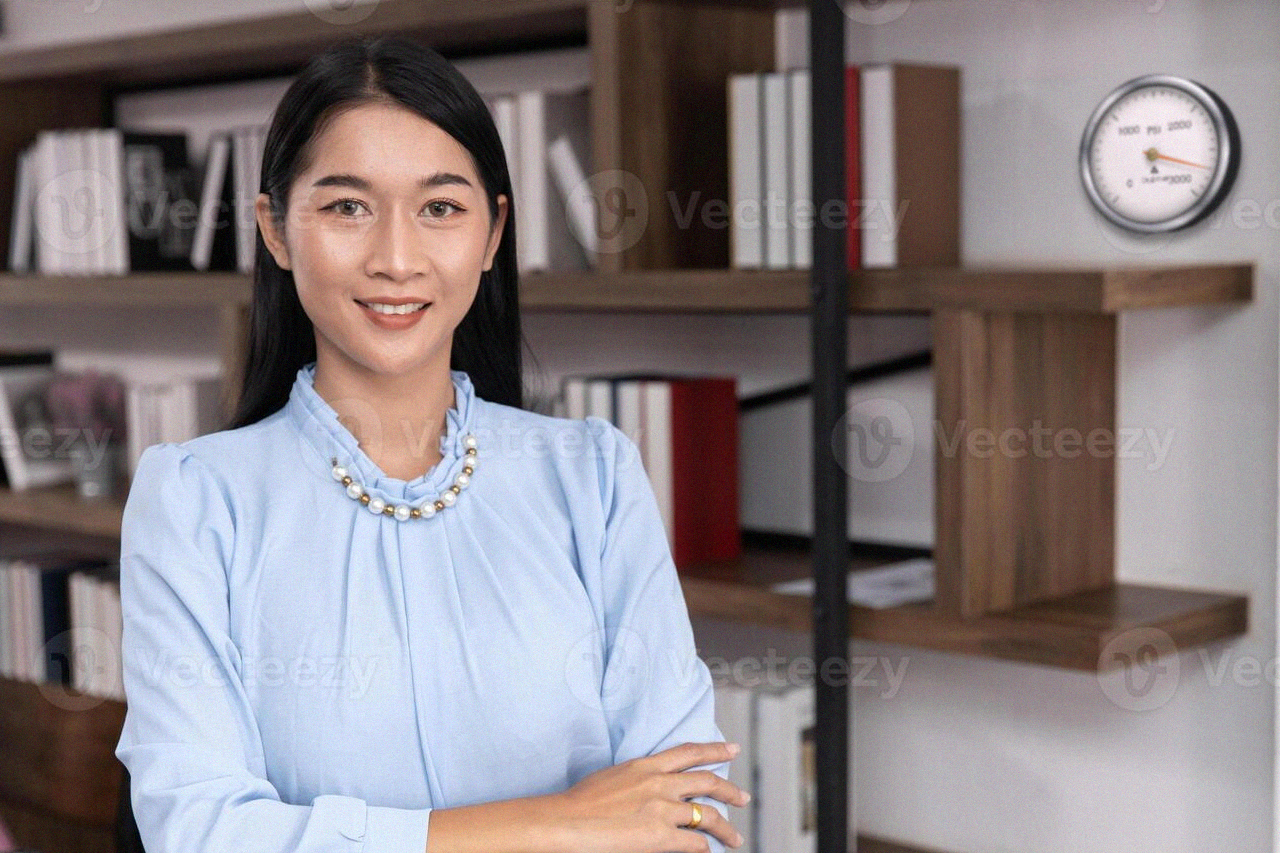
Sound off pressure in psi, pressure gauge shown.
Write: 2700 psi
